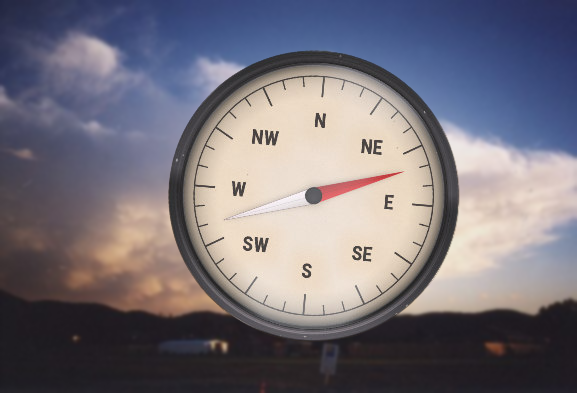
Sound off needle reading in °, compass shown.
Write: 70 °
